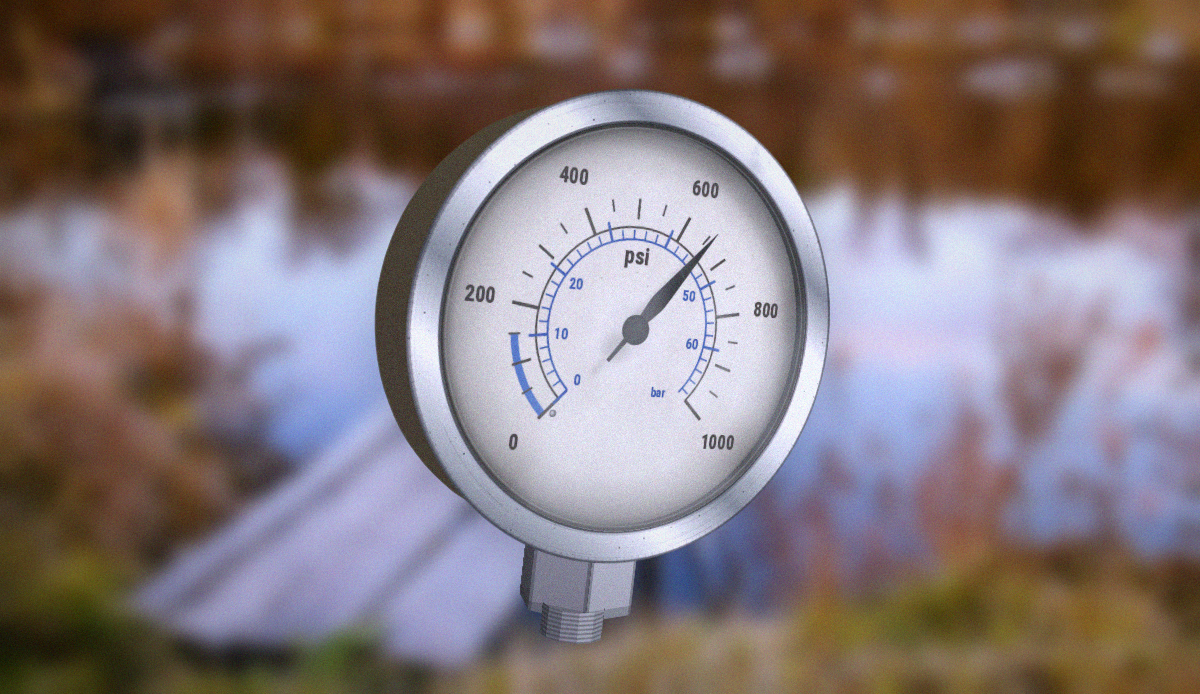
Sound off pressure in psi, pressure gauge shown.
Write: 650 psi
